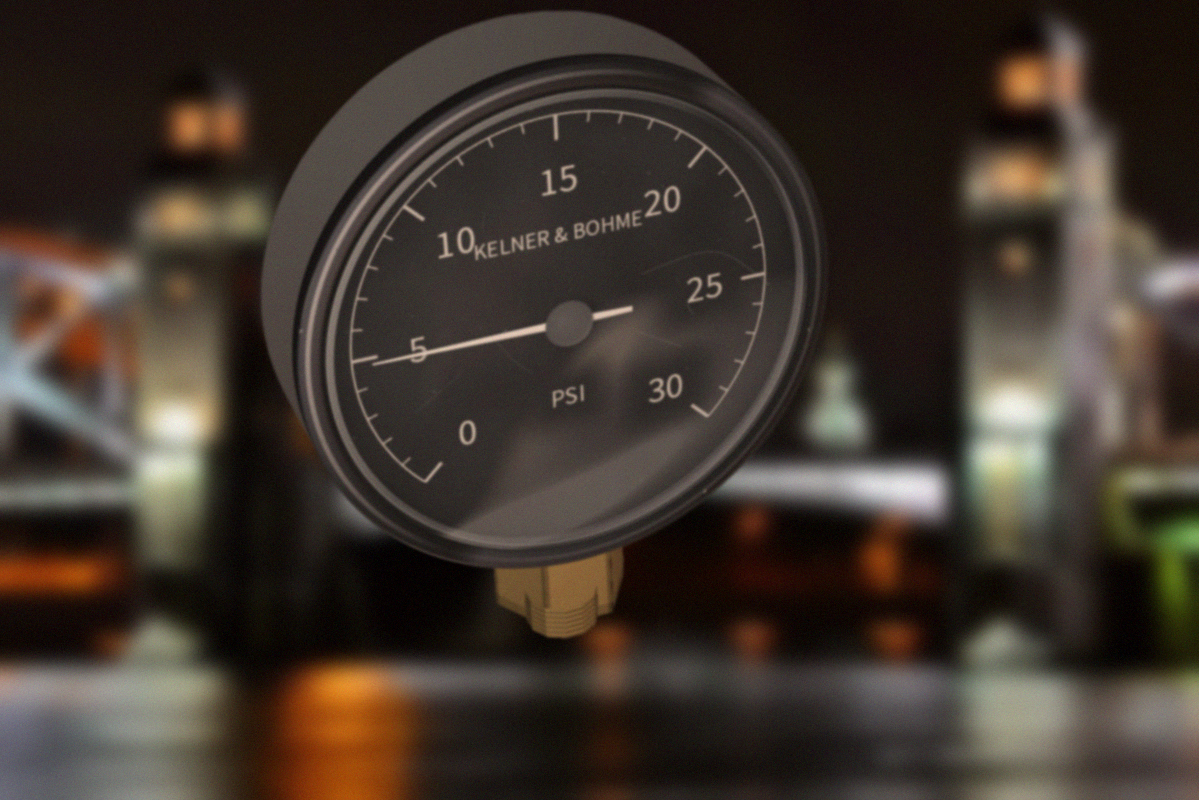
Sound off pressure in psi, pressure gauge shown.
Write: 5 psi
